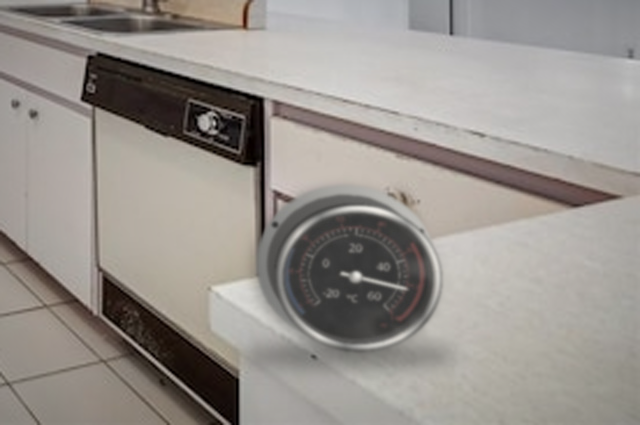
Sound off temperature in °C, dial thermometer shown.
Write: 50 °C
